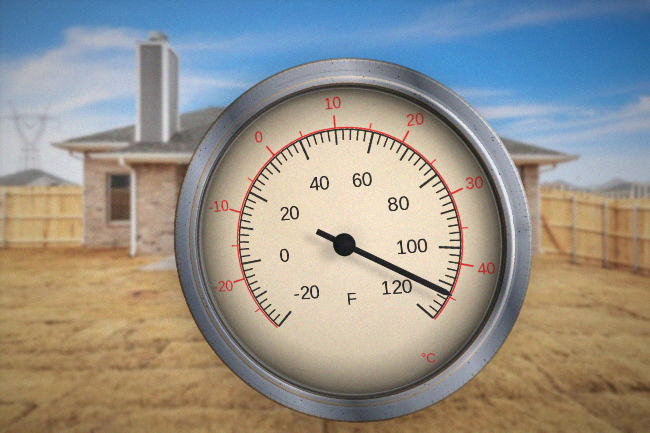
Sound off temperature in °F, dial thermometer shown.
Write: 112 °F
